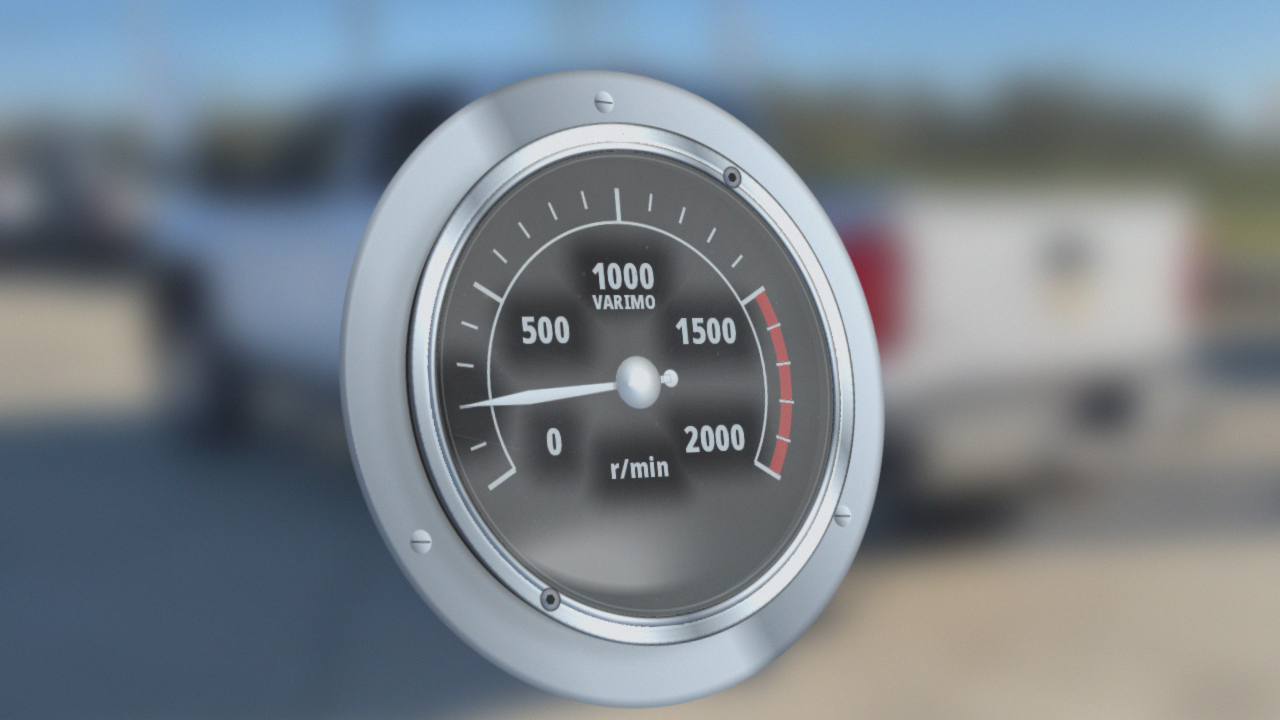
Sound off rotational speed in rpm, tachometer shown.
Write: 200 rpm
